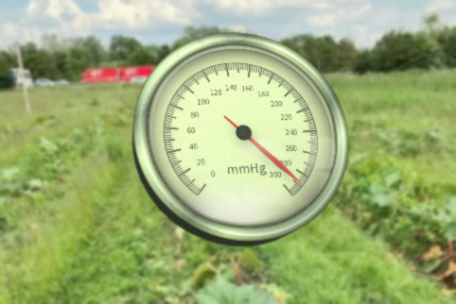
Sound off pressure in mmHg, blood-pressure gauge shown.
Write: 290 mmHg
